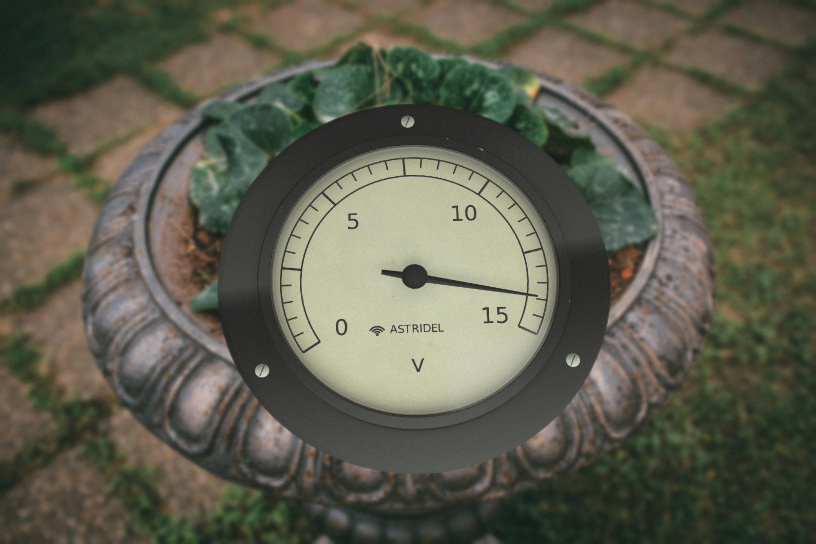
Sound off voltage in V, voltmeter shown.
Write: 14 V
